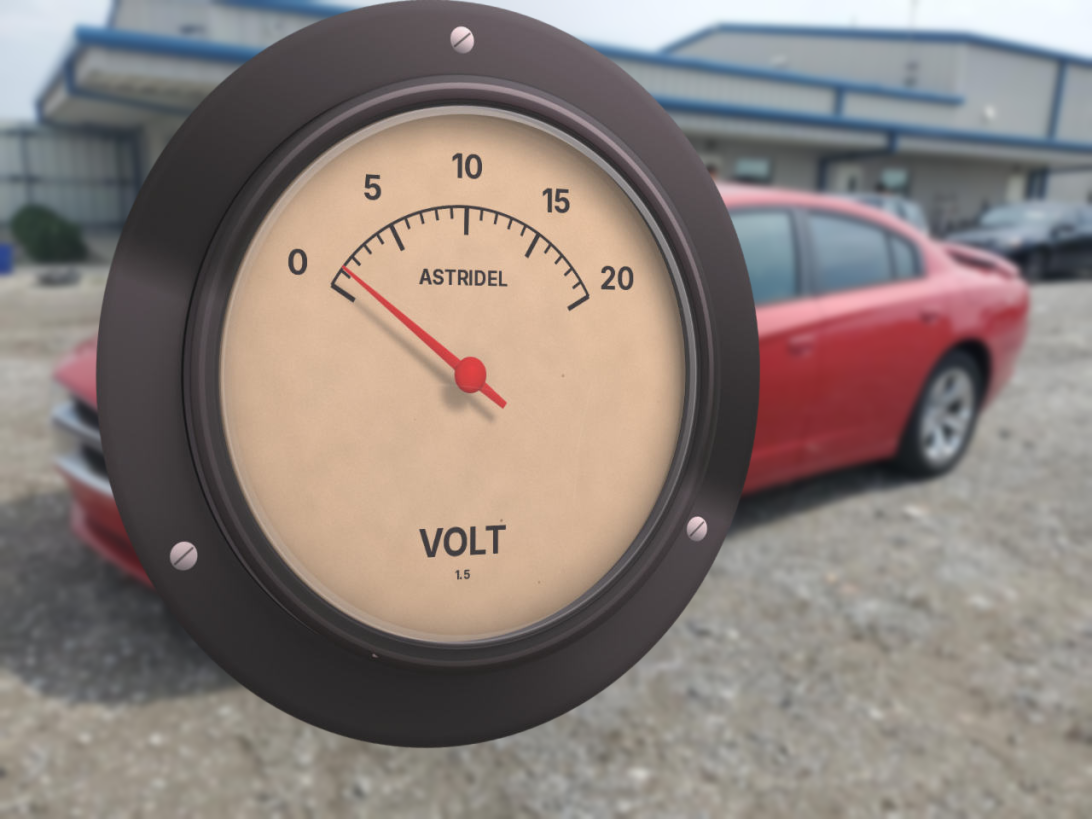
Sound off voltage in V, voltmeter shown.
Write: 1 V
